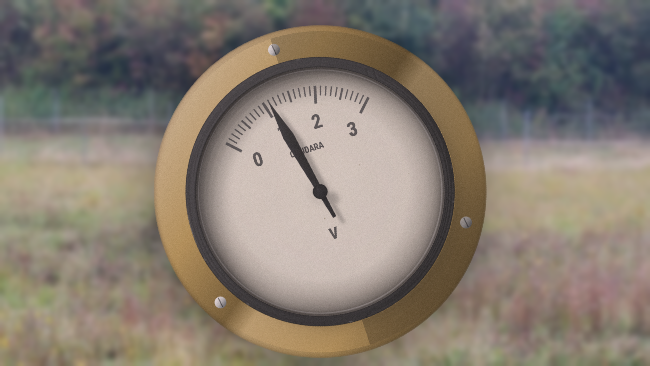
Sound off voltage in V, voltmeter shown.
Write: 1.1 V
